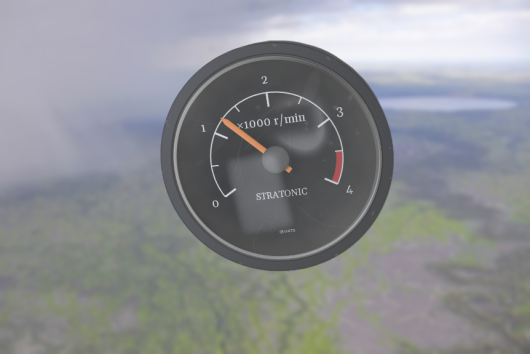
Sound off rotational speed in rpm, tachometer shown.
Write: 1250 rpm
